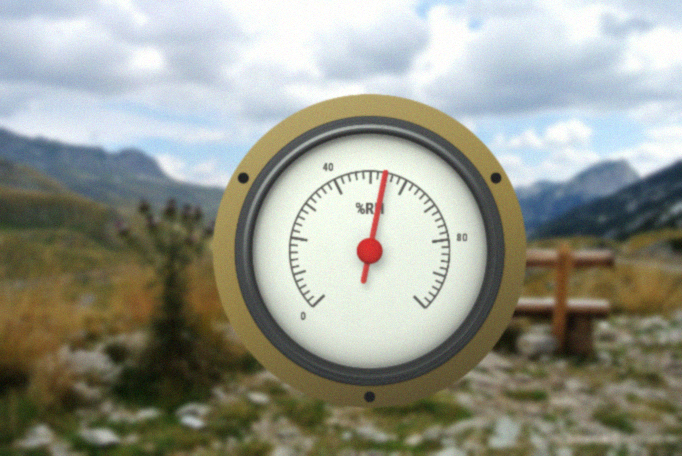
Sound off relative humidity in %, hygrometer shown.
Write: 54 %
